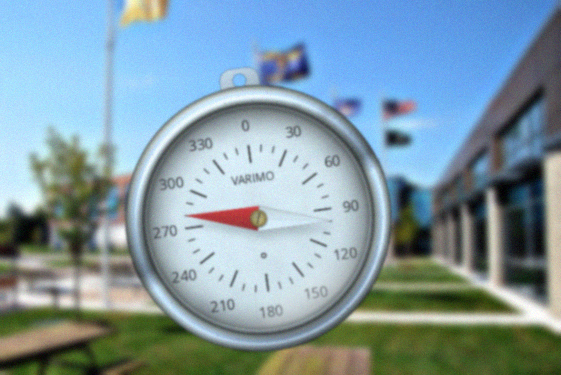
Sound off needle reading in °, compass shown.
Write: 280 °
